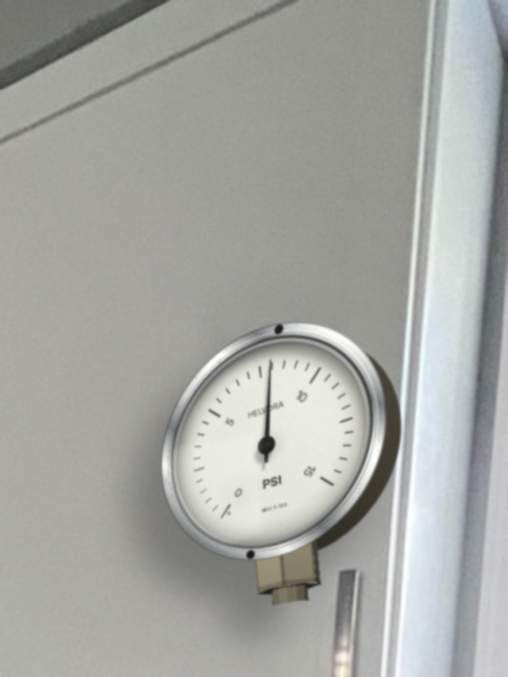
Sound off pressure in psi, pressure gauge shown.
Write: 8 psi
